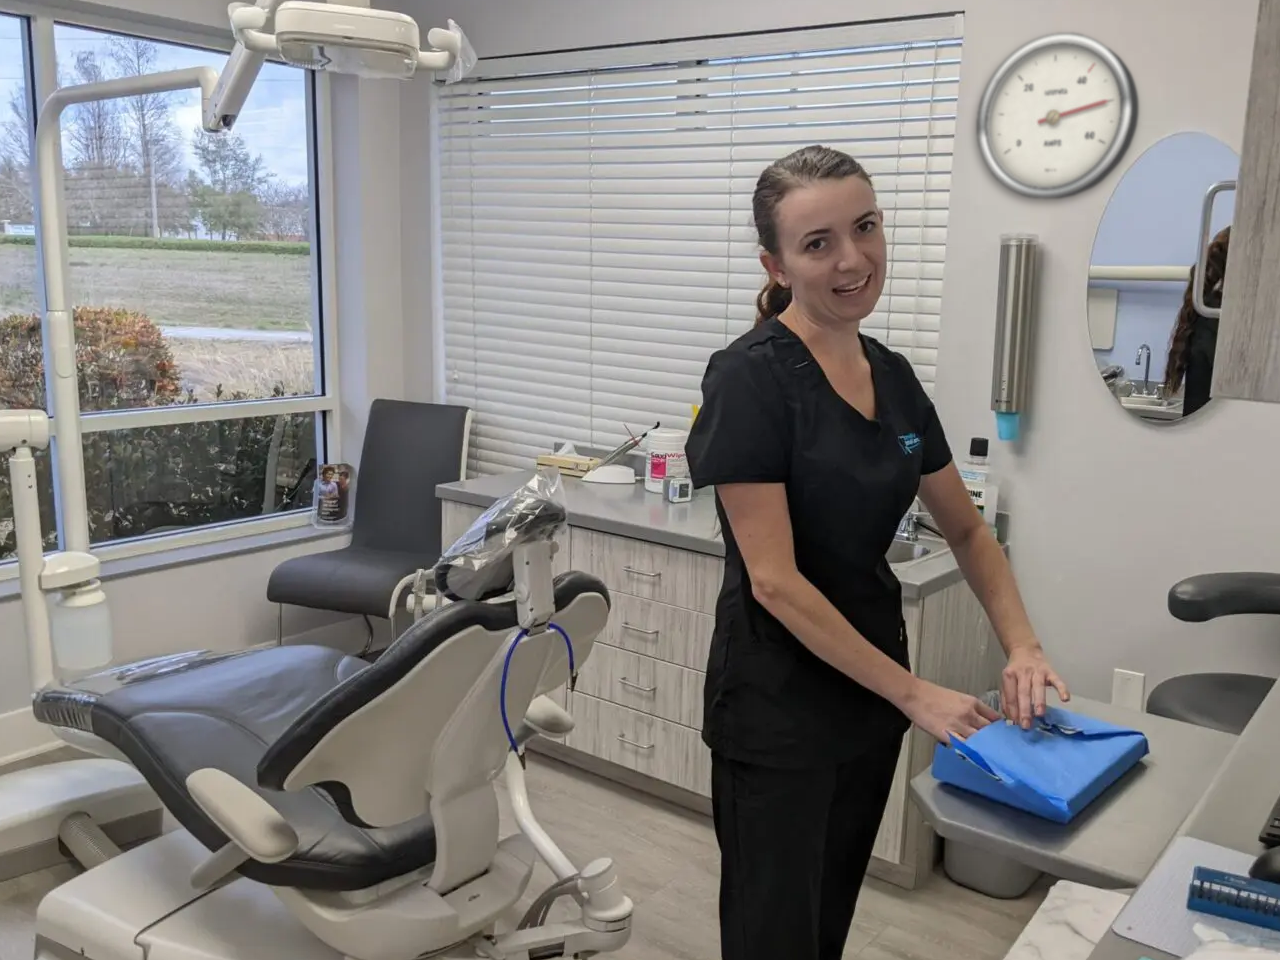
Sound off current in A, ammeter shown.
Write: 50 A
